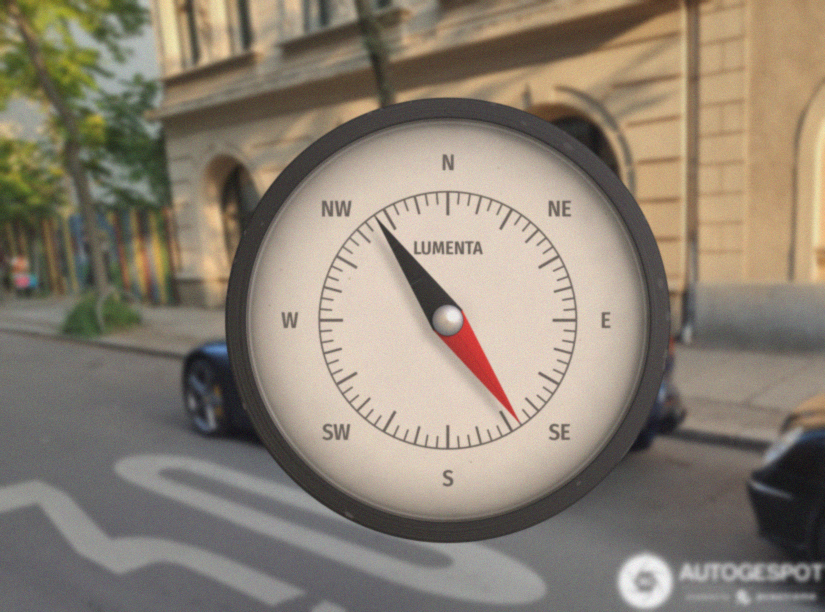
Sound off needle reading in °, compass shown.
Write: 145 °
